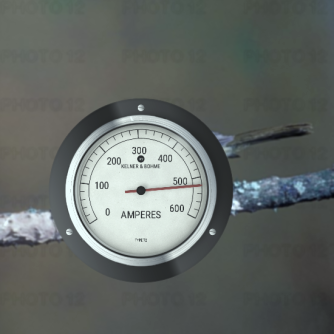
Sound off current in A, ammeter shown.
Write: 520 A
